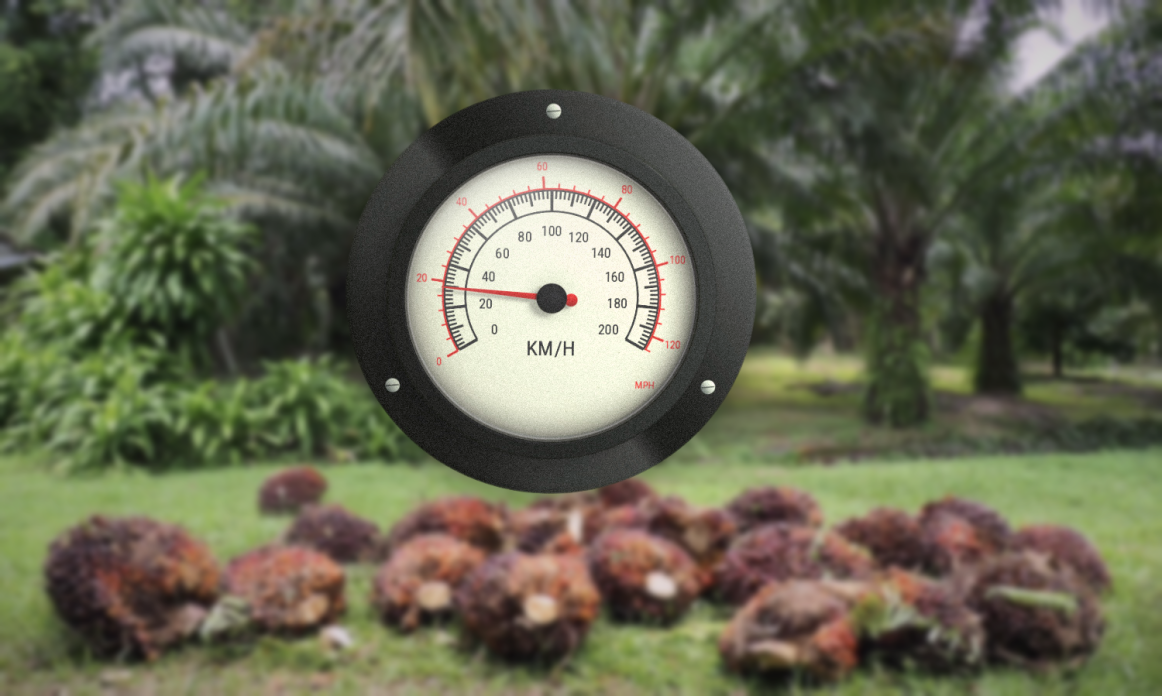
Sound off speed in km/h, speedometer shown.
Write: 30 km/h
